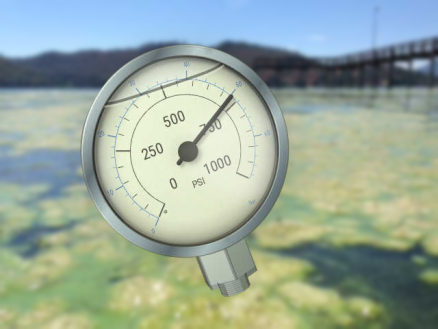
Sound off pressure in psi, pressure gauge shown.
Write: 725 psi
